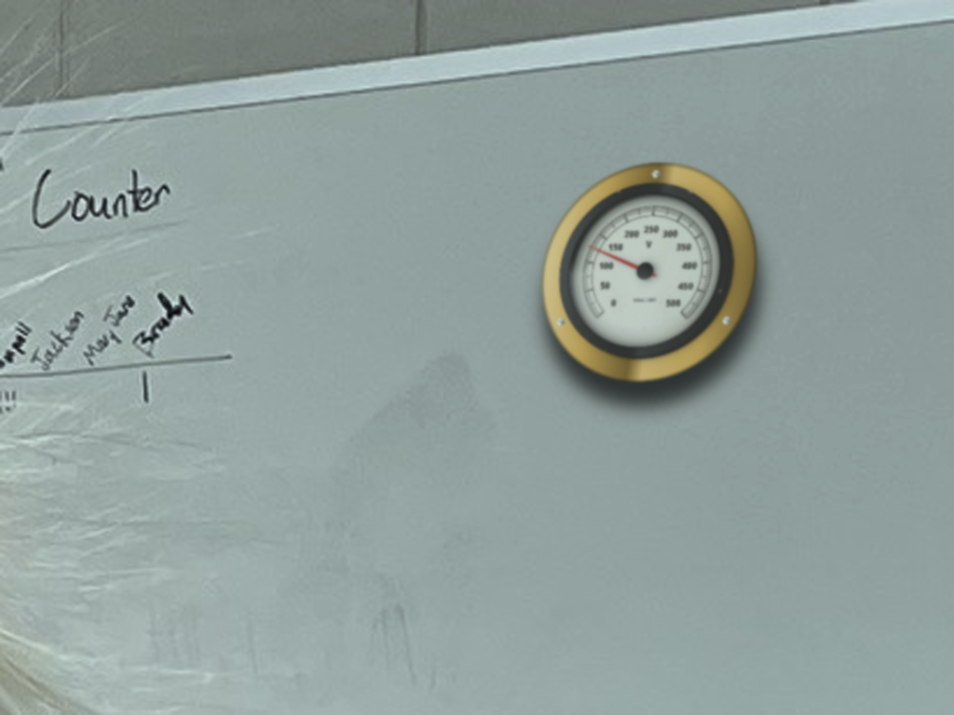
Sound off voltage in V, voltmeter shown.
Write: 125 V
